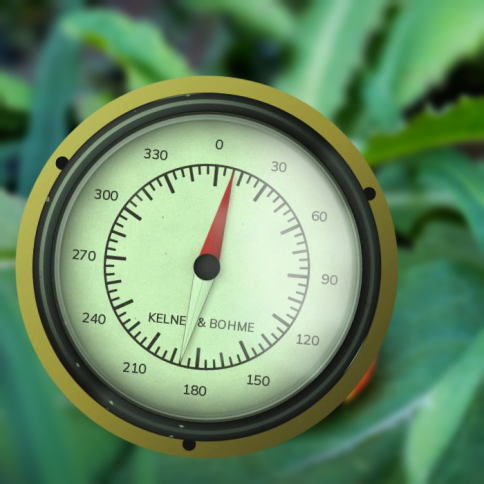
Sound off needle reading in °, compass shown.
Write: 10 °
